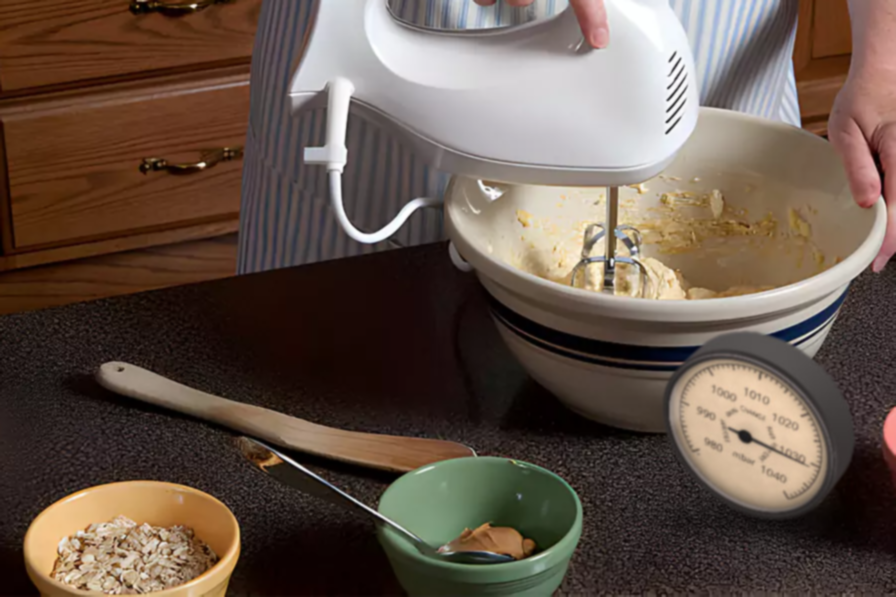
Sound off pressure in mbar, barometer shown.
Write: 1030 mbar
